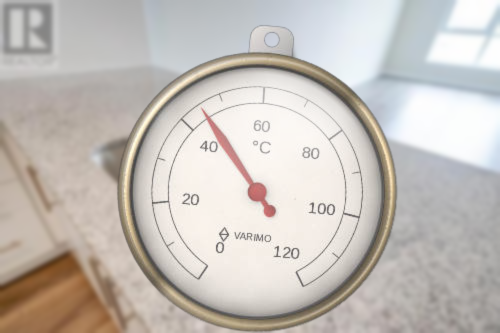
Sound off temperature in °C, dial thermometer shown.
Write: 45 °C
